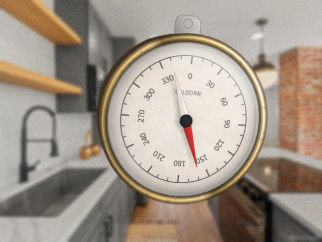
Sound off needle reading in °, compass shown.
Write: 160 °
